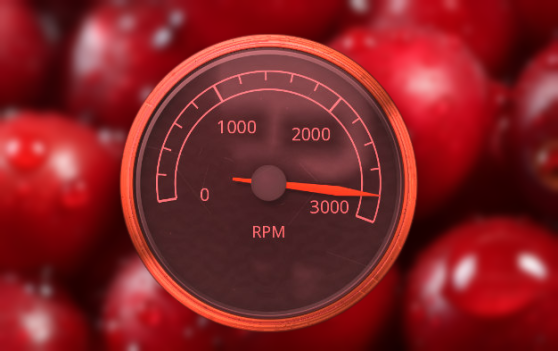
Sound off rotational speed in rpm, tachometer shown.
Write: 2800 rpm
